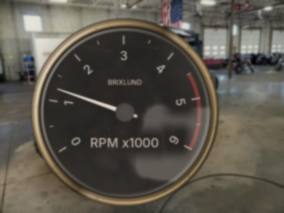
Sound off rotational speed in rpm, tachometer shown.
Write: 1250 rpm
